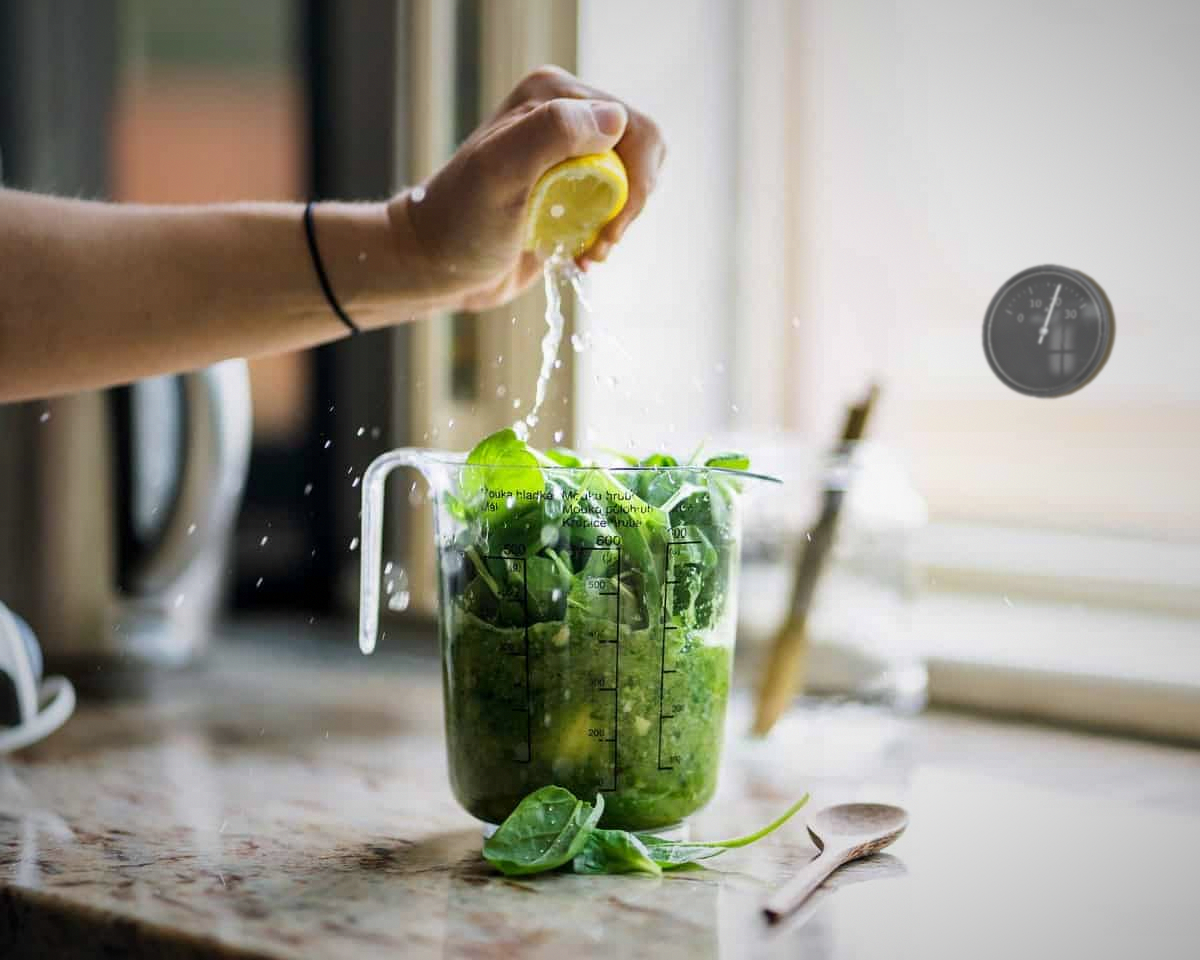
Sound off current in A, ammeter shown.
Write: 20 A
